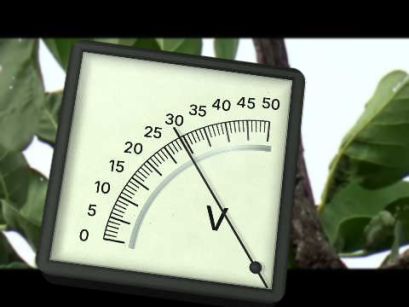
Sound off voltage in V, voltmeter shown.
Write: 29 V
